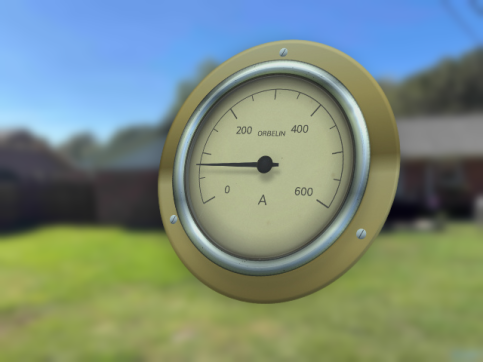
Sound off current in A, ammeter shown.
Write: 75 A
